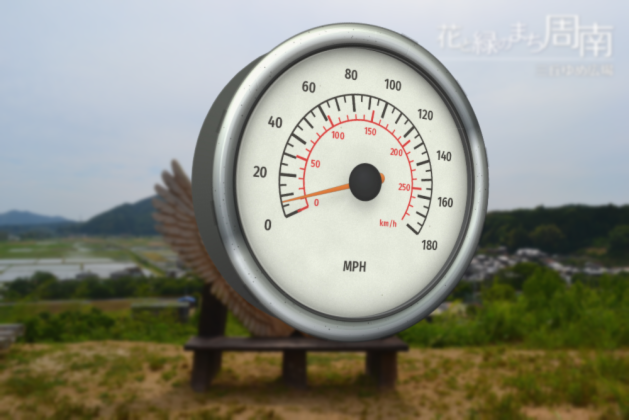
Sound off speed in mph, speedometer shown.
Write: 7.5 mph
